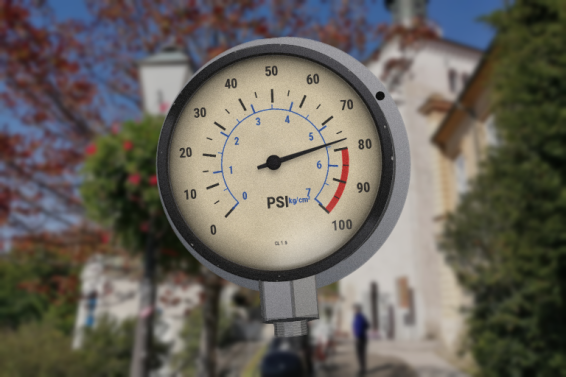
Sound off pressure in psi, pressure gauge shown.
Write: 77.5 psi
